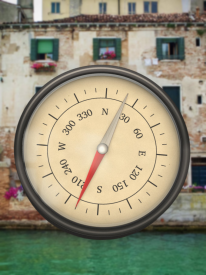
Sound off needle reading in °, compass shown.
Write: 200 °
